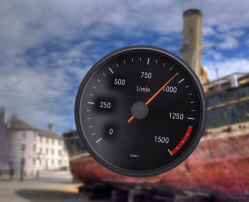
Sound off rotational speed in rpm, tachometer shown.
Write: 950 rpm
